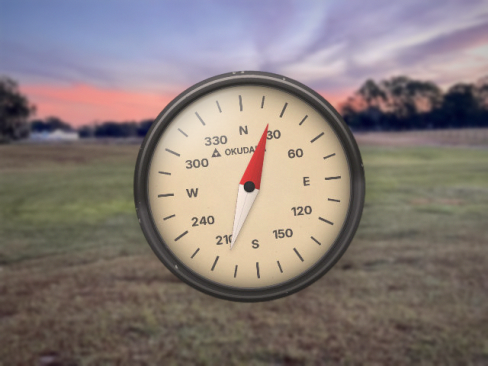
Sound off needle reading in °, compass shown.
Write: 22.5 °
